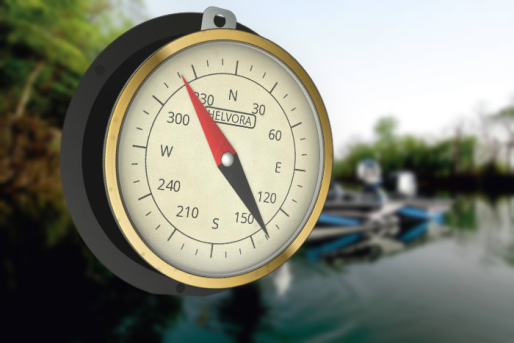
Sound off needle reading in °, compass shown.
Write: 320 °
